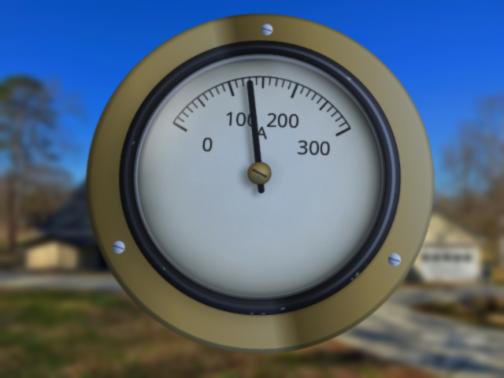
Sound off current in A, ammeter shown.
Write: 130 A
